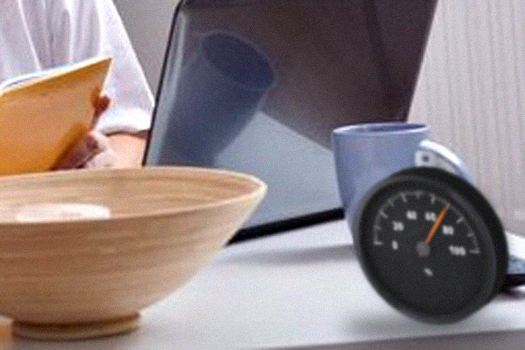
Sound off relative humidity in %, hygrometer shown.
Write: 70 %
